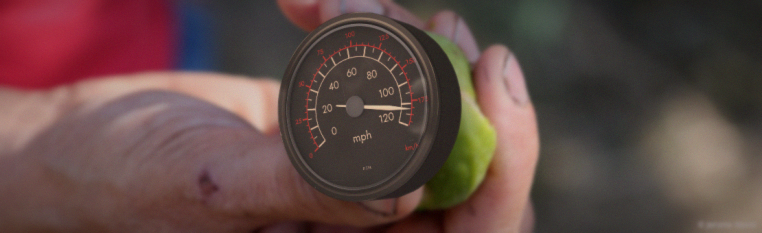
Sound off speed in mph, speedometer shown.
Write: 112.5 mph
